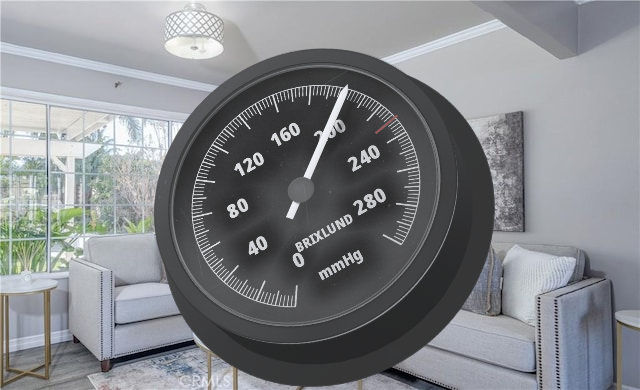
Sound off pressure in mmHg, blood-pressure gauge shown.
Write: 200 mmHg
